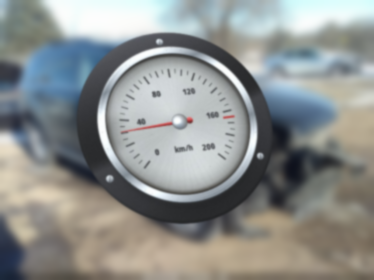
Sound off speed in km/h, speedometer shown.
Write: 30 km/h
